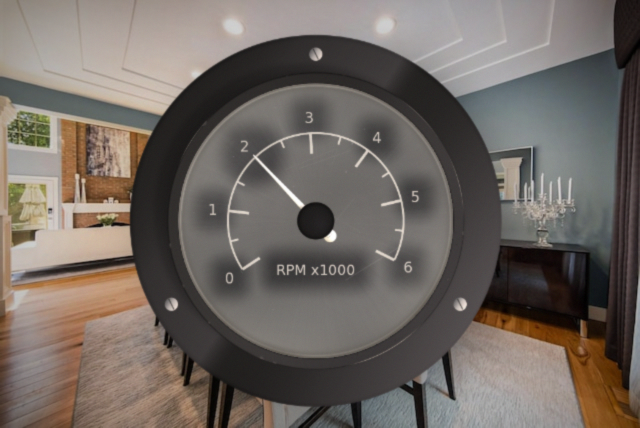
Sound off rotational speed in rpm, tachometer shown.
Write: 2000 rpm
